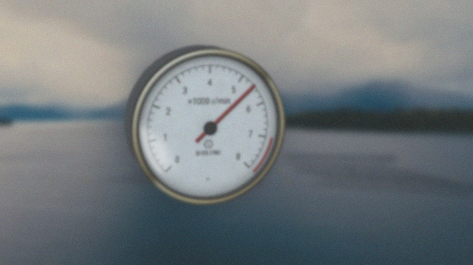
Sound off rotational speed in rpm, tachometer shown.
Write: 5400 rpm
